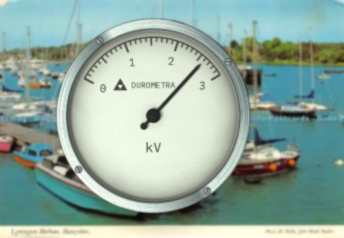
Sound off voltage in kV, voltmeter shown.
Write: 2.6 kV
